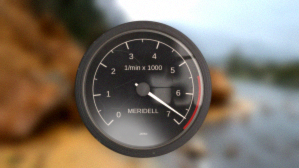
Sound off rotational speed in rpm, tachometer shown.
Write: 6750 rpm
